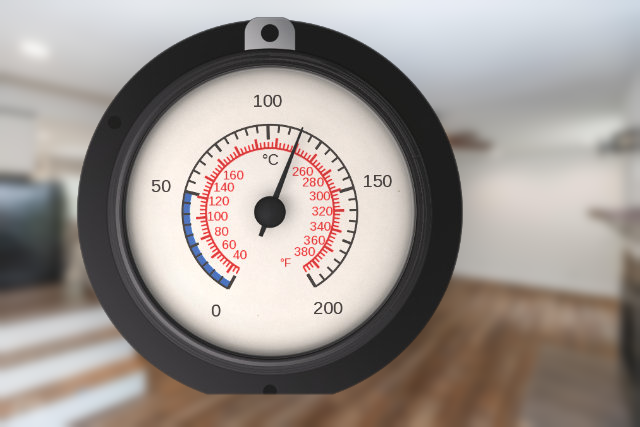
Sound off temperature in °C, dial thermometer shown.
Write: 115 °C
